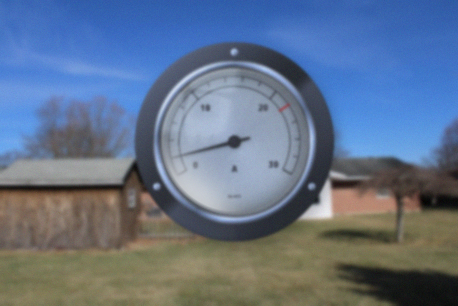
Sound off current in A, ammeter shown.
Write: 2 A
